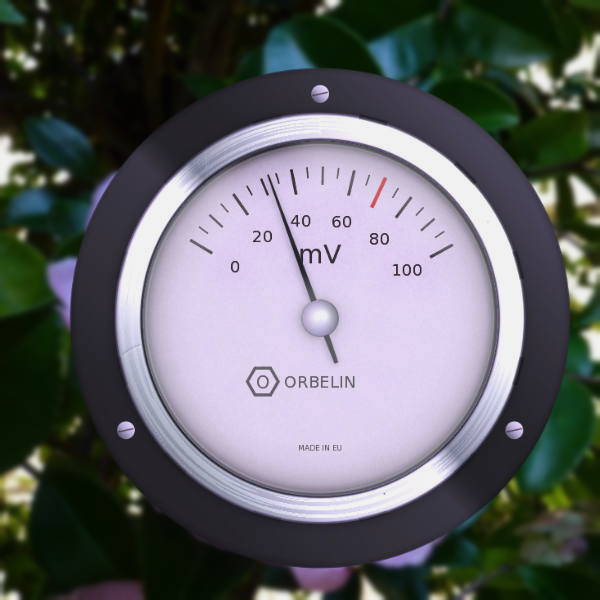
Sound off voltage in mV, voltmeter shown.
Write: 32.5 mV
